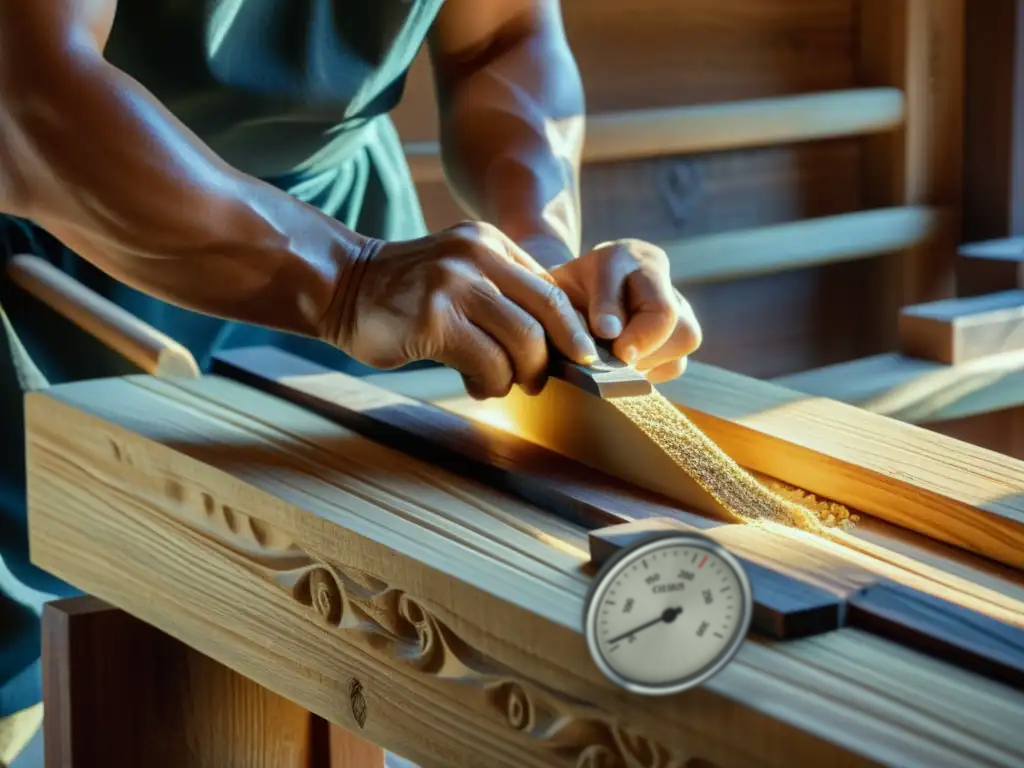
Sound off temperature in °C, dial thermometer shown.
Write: 60 °C
